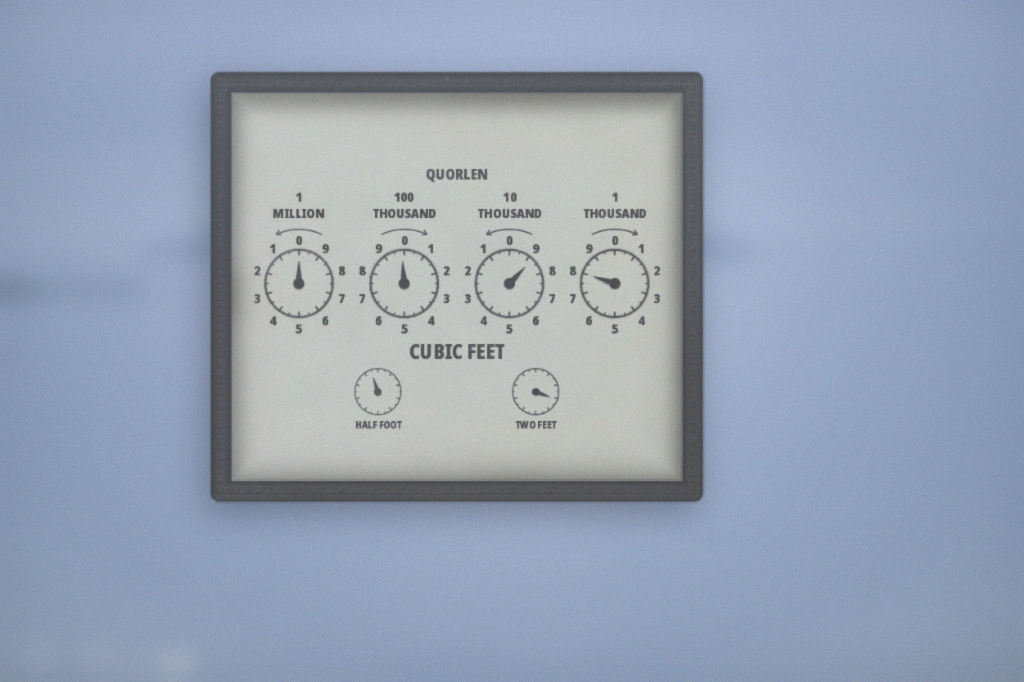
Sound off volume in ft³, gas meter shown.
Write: 998800 ft³
